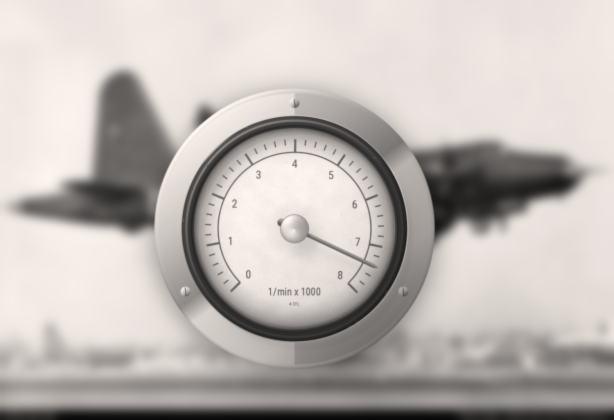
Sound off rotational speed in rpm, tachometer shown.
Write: 7400 rpm
